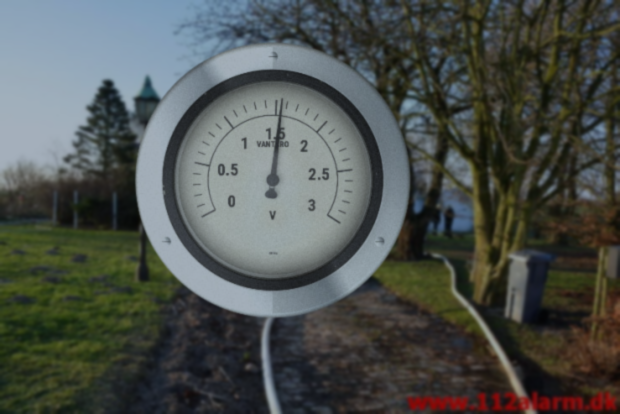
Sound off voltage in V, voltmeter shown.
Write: 1.55 V
